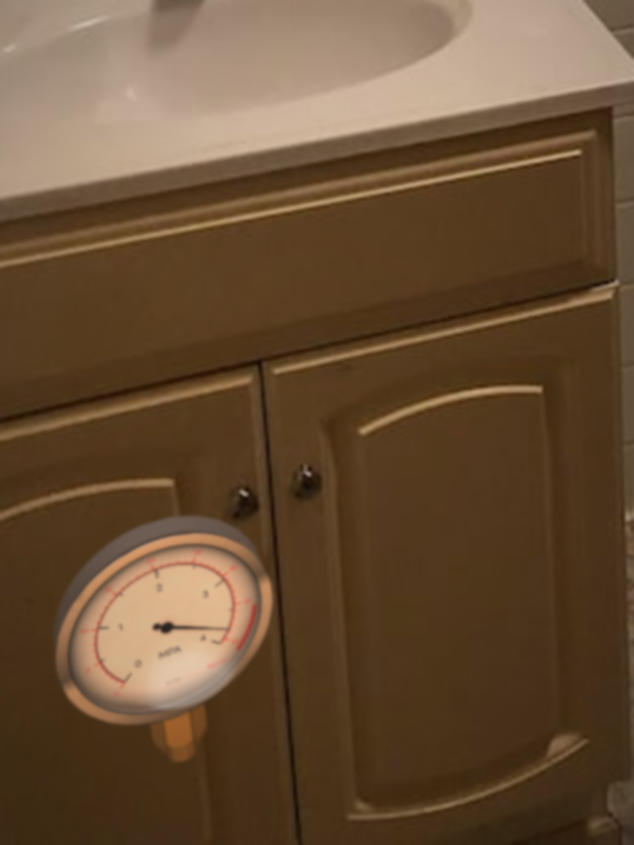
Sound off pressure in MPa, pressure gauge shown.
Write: 3.75 MPa
